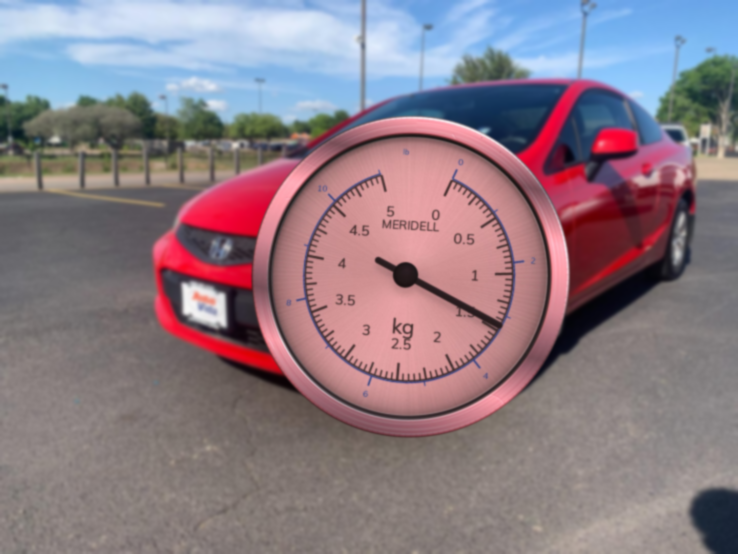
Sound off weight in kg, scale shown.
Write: 1.45 kg
